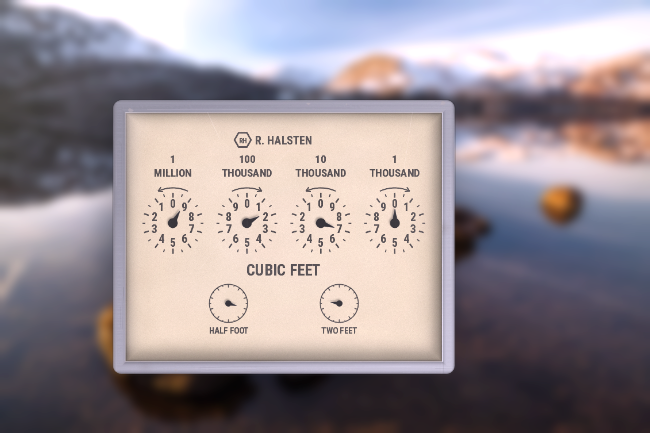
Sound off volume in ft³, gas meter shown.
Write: 917000 ft³
